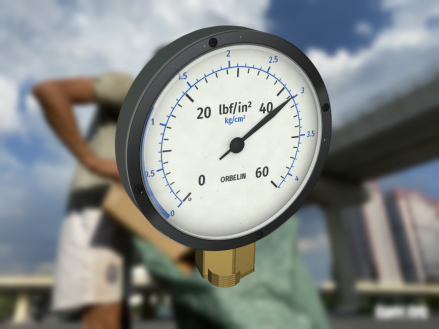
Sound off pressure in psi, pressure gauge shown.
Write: 42 psi
